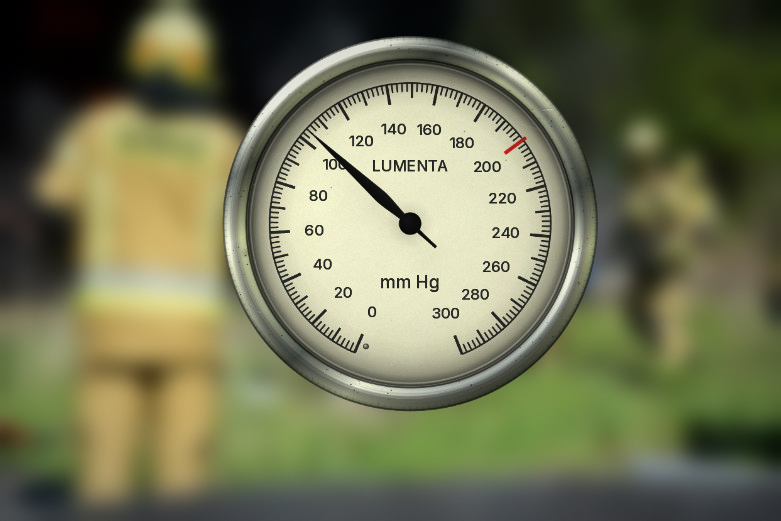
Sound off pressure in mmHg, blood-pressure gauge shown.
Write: 104 mmHg
